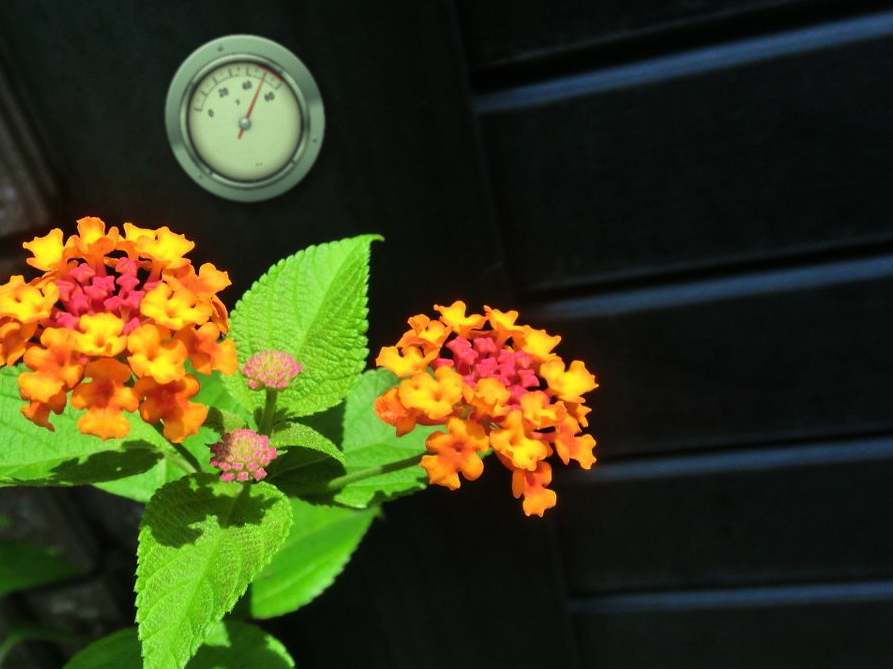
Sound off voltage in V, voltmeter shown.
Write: 50 V
